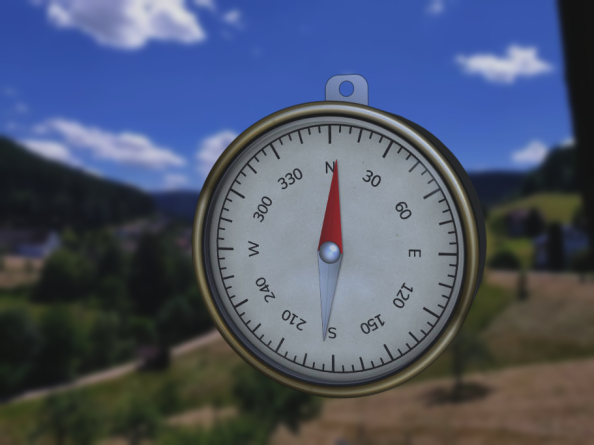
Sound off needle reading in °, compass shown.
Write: 5 °
